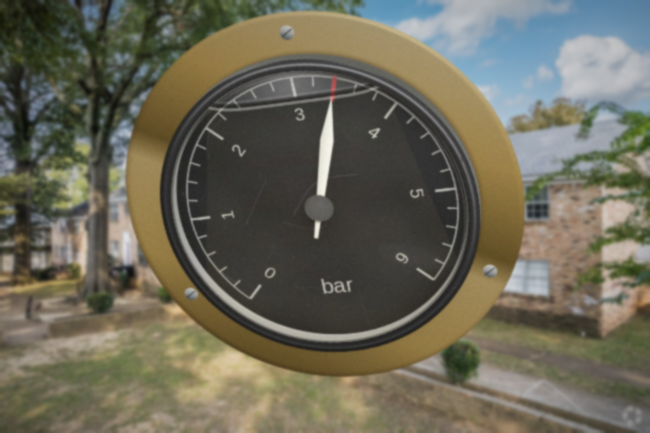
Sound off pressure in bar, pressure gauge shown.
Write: 3.4 bar
